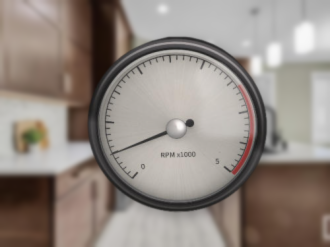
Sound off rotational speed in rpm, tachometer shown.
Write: 500 rpm
